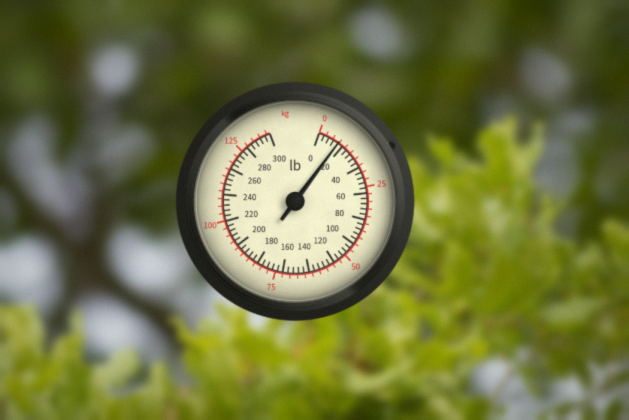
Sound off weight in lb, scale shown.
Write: 16 lb
